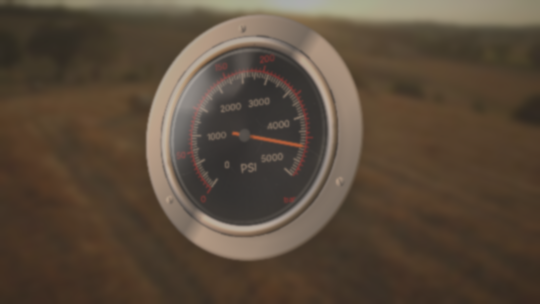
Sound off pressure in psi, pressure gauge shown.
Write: 4500 psi
